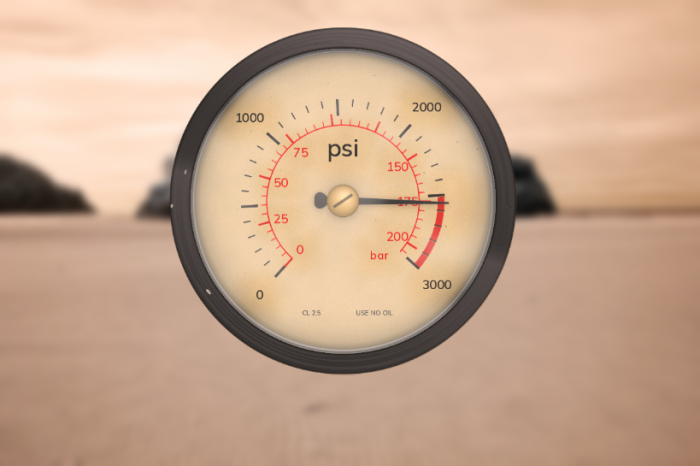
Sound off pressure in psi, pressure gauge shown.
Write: 2550 psi
